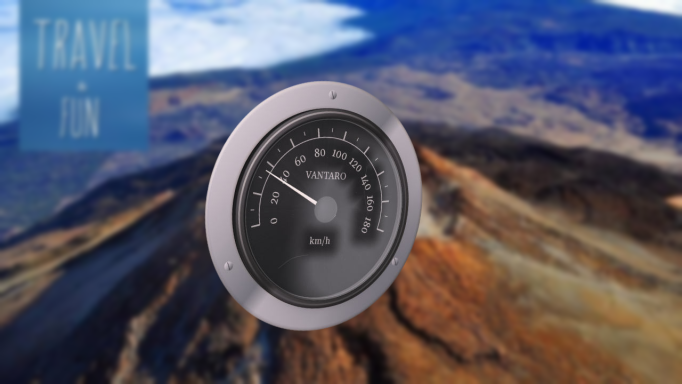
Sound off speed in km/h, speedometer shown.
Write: 35 km/h
